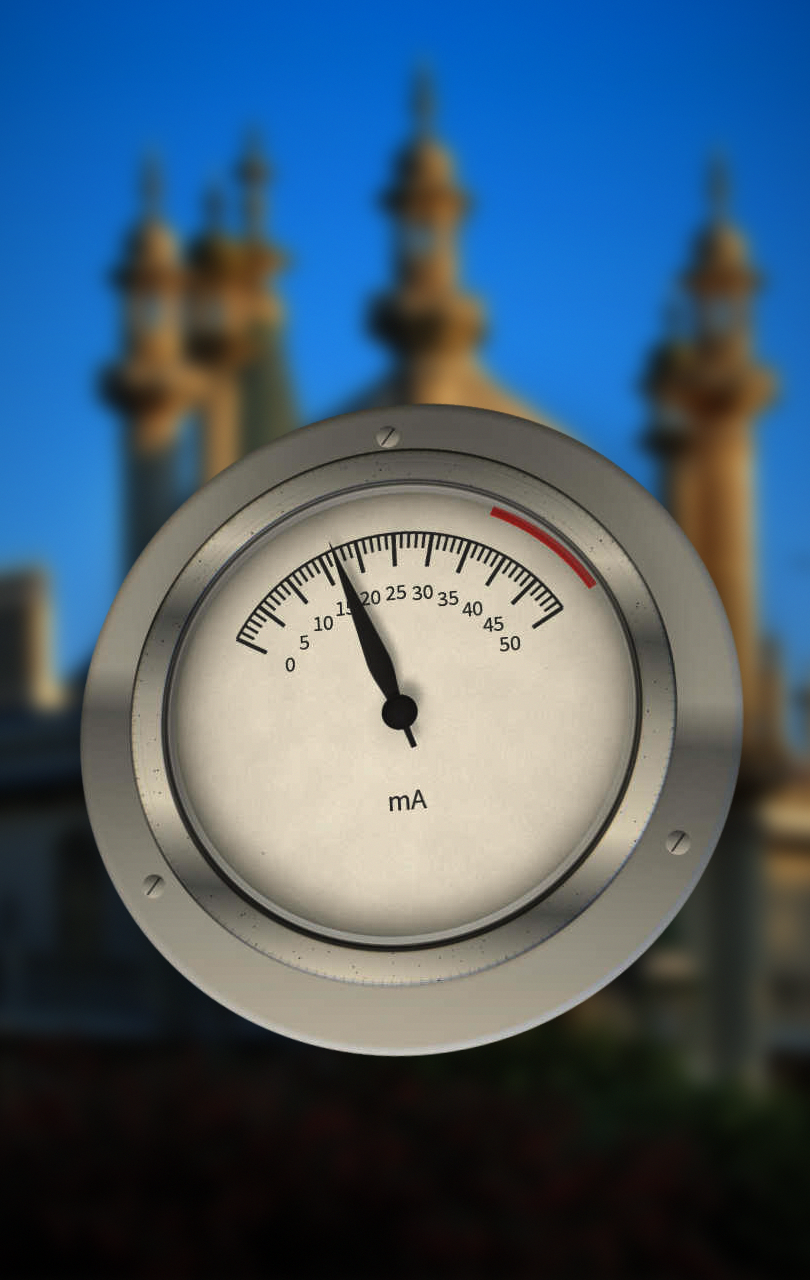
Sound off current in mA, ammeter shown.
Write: 17 mA
